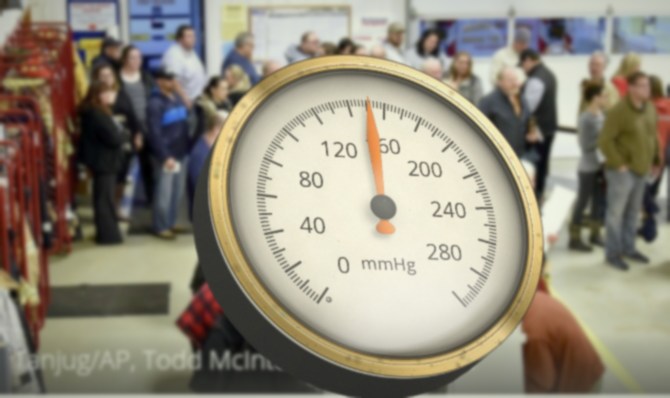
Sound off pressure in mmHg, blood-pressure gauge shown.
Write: 150 mmHg
